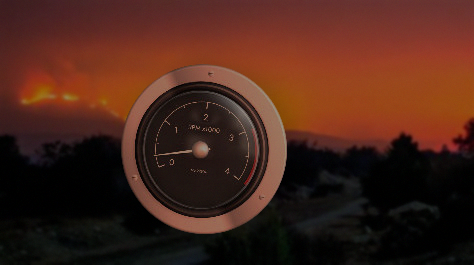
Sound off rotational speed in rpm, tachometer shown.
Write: 250 rpm
